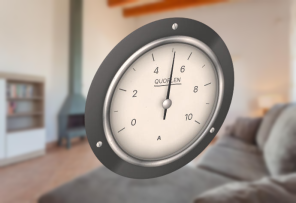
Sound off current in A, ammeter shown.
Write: 5 A
